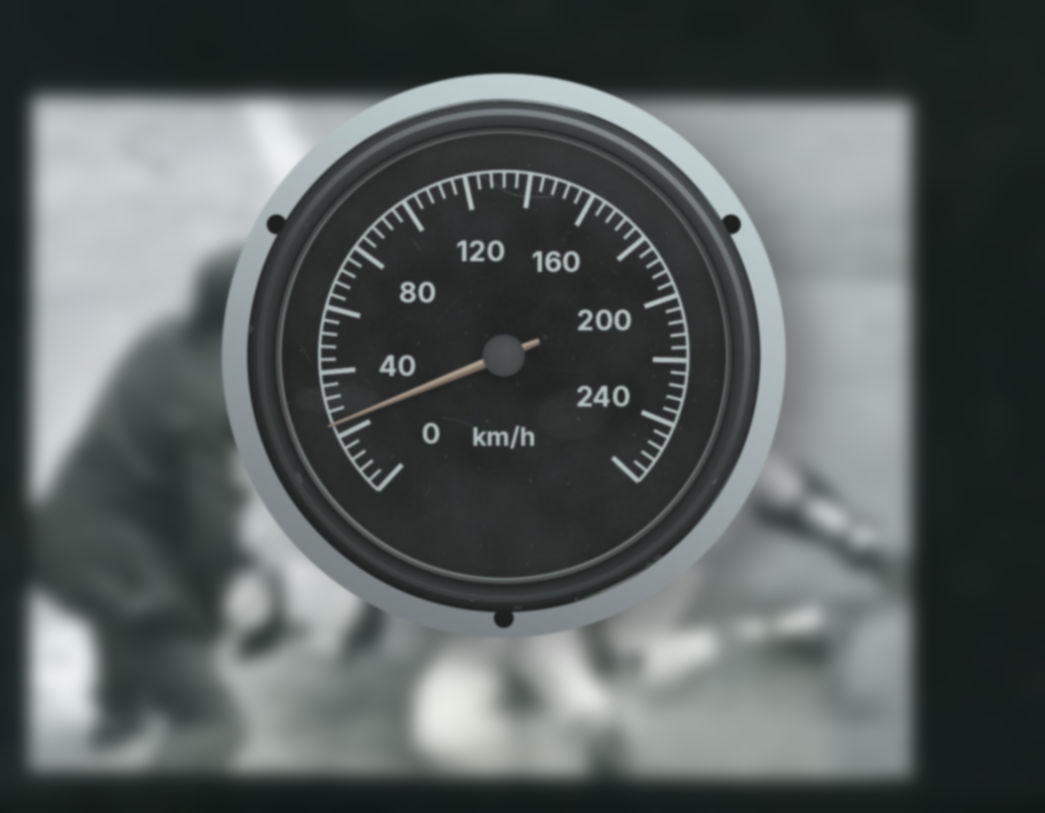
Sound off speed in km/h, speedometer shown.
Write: 24 km/h
